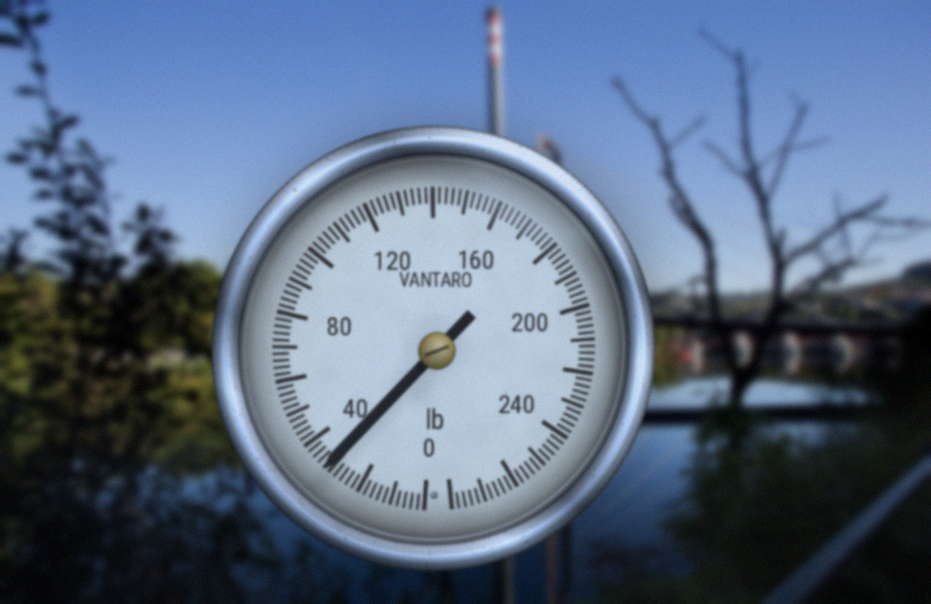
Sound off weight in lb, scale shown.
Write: 32 lb
